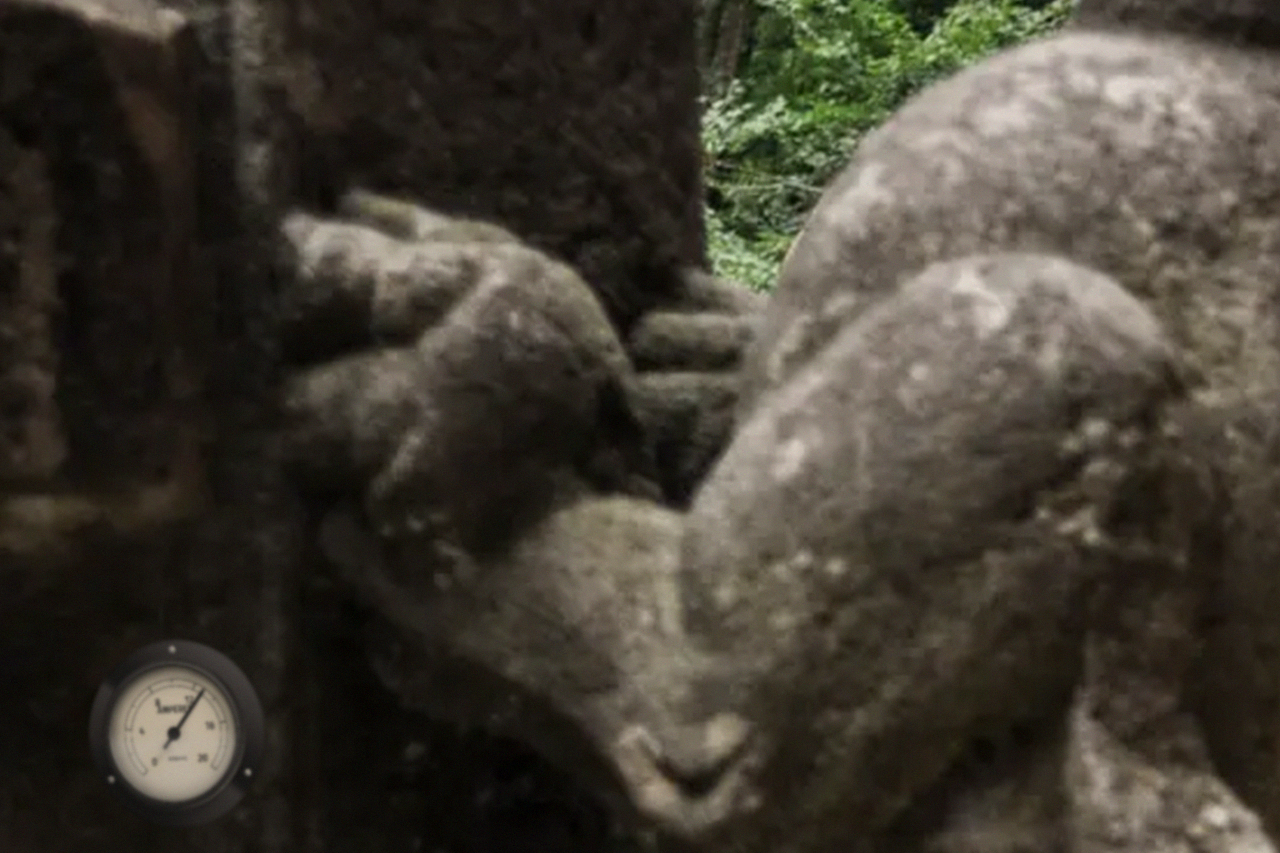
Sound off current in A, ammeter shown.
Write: 13 A
